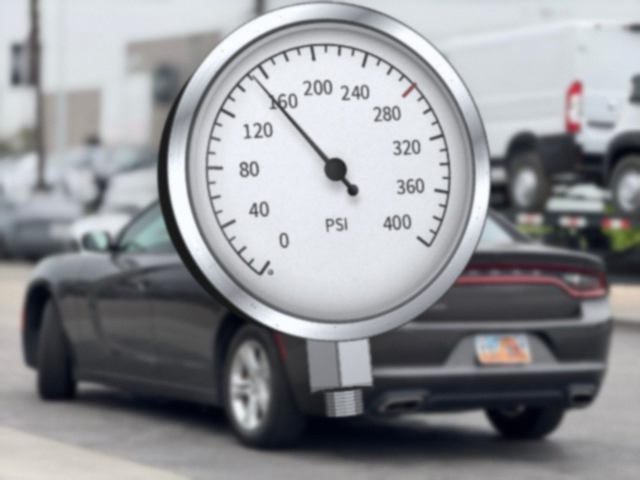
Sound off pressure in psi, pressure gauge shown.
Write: 150 psi
